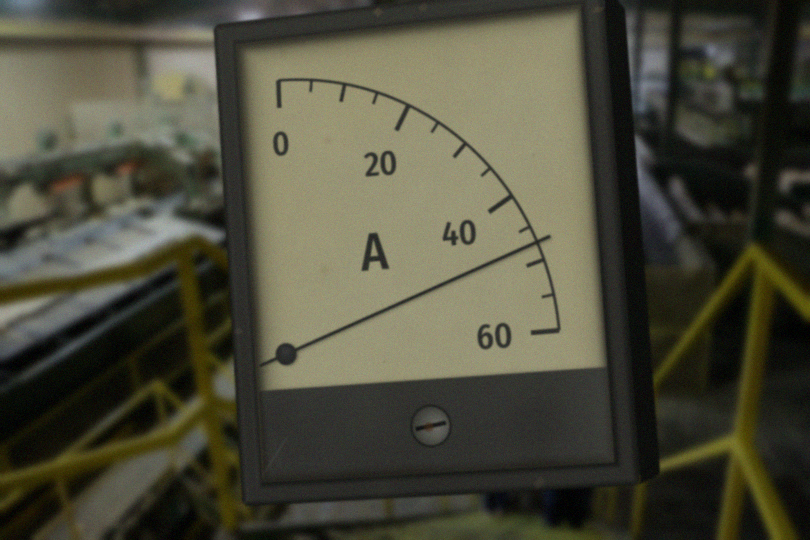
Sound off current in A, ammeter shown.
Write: 47.5 A
